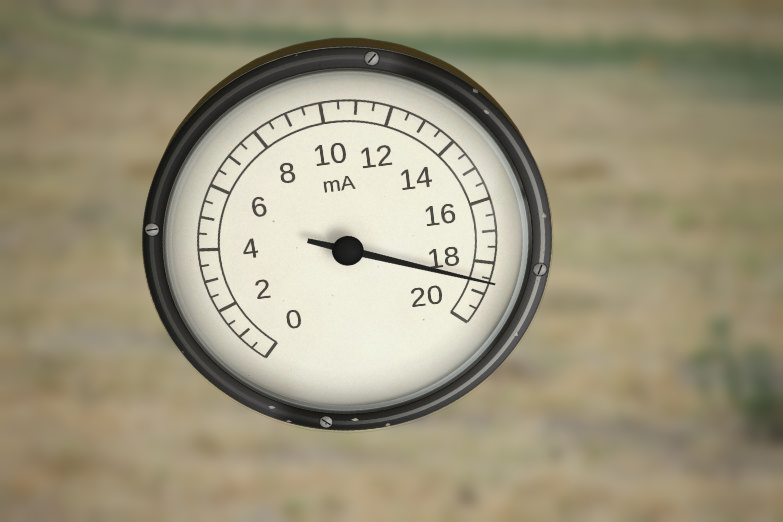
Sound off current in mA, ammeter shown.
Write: 18.5 mA
